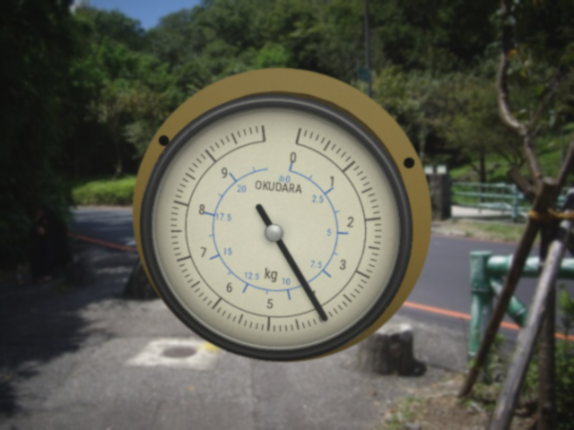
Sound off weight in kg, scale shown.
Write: 4 kg
